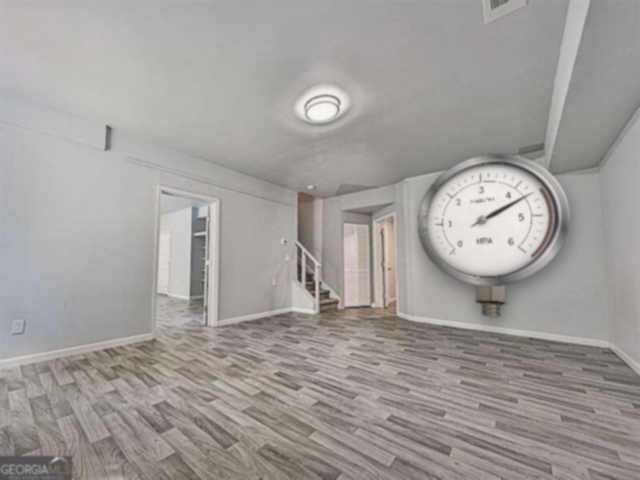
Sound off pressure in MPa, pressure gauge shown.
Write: 4.4 MPa
